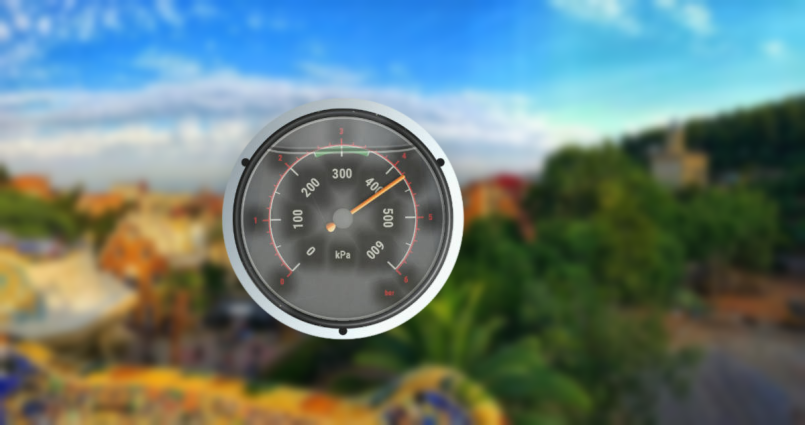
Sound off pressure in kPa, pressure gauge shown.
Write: 425 kPa
